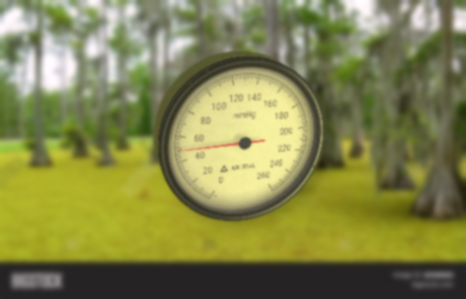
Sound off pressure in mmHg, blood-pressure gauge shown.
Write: 50 mmHg
